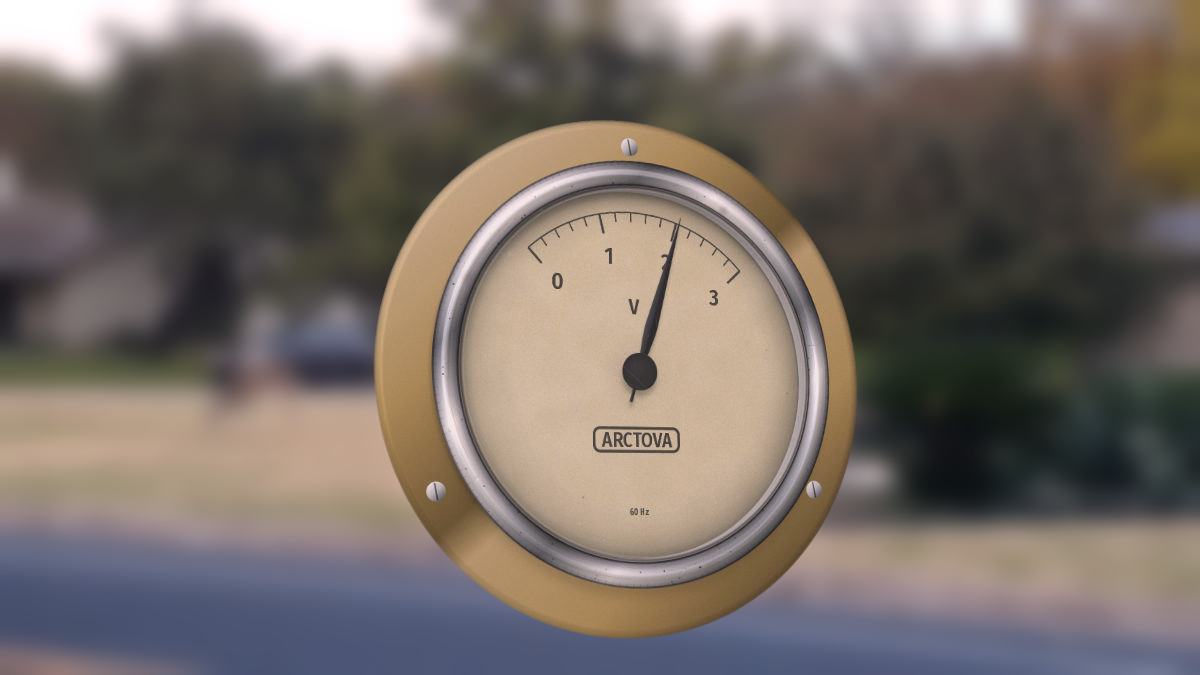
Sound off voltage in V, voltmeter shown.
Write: 2 V
